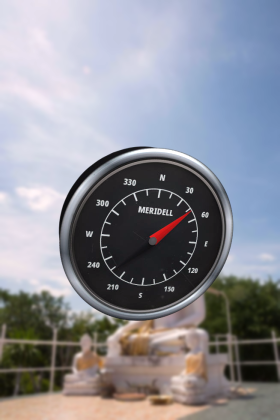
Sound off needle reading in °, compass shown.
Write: 45 °
